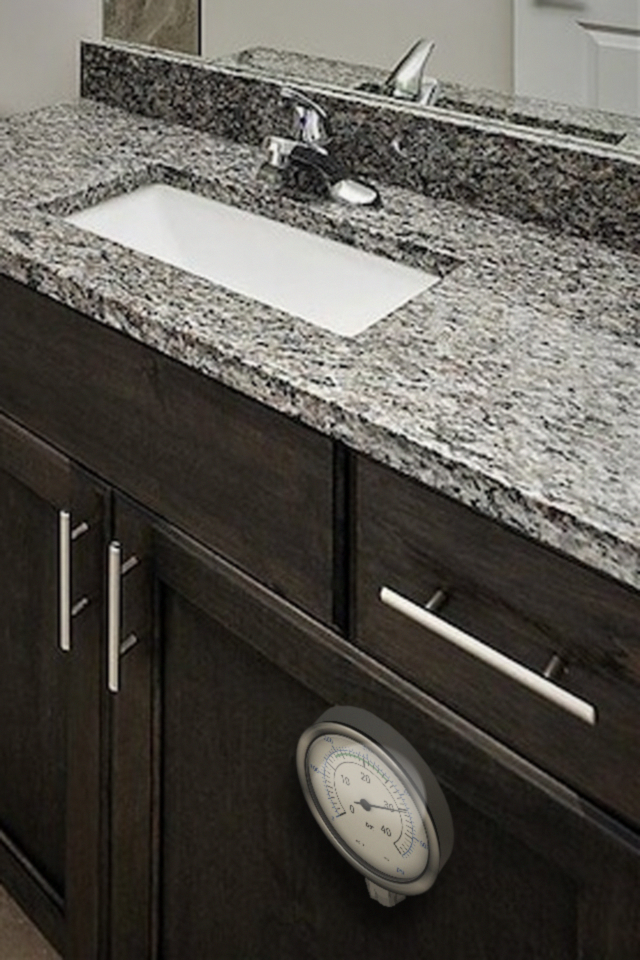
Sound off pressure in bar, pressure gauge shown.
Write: 30 bar
